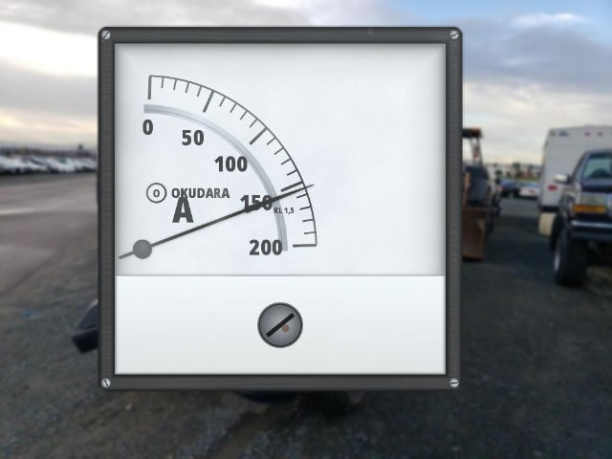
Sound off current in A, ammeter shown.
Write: 155 A
